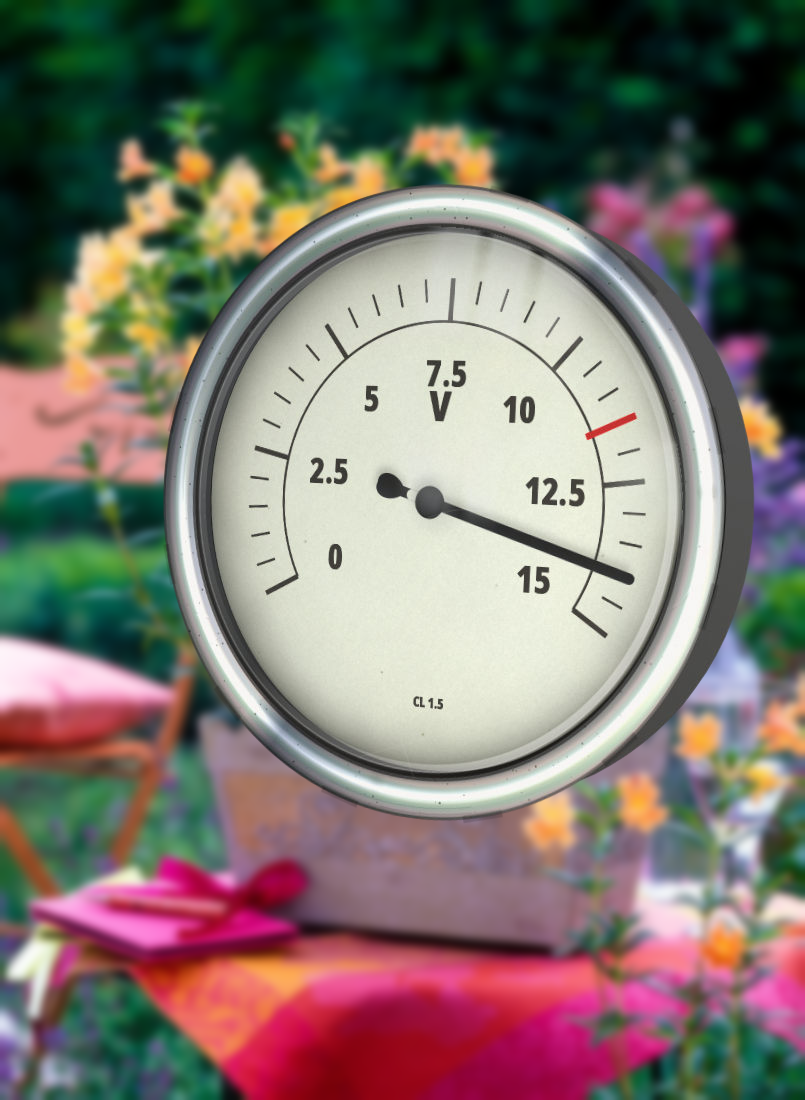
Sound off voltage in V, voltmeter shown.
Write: 14 V
